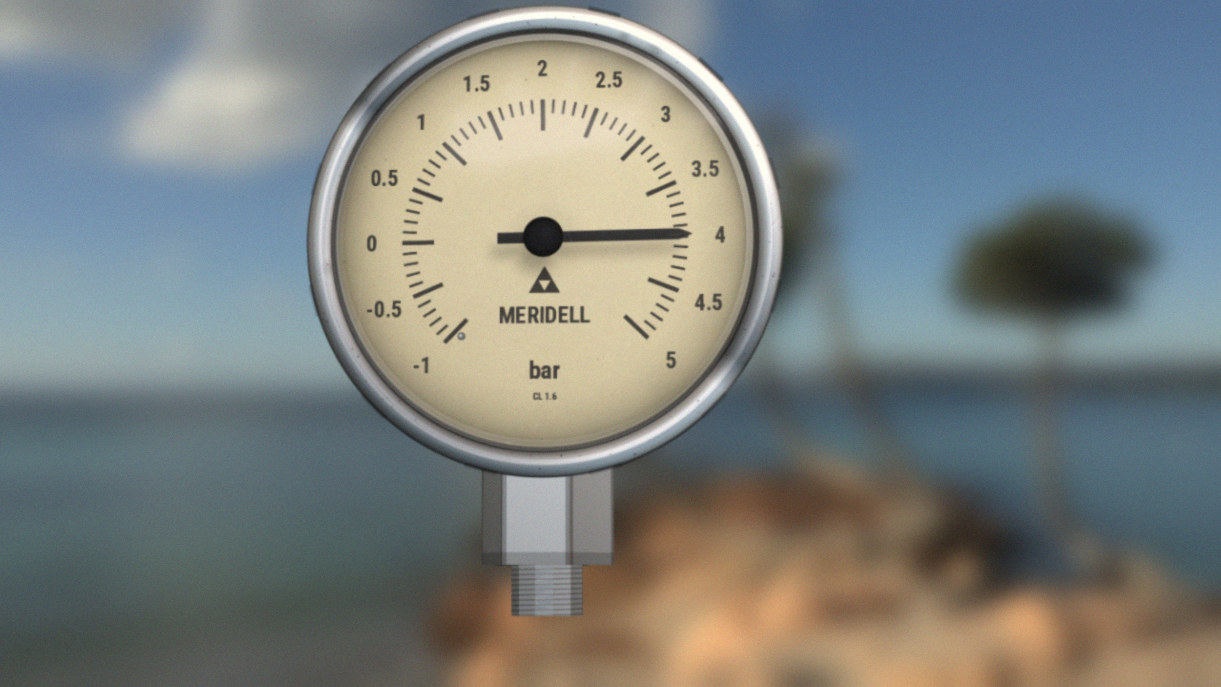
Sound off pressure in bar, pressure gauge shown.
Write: 4 bar
